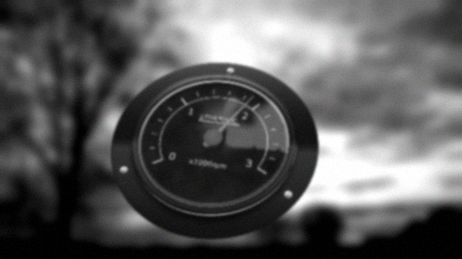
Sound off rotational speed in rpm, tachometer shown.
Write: 1900 rpm
